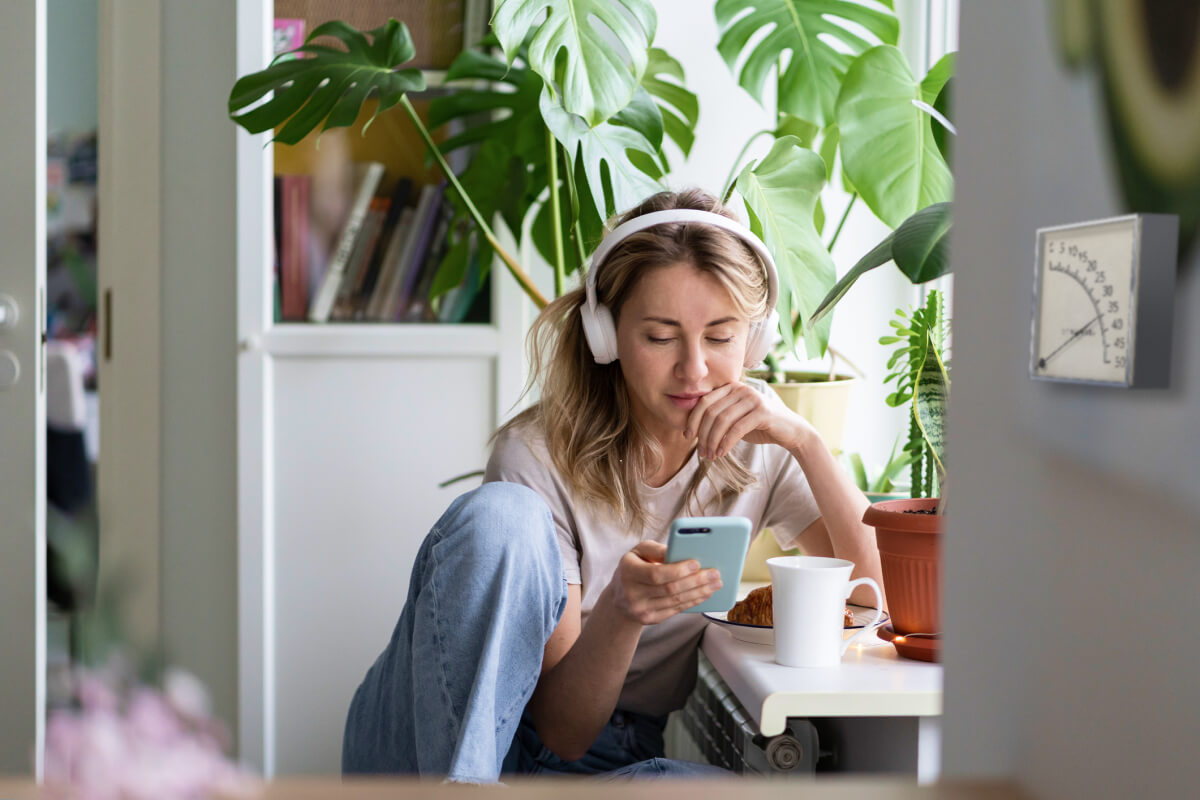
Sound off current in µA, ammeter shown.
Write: 35 µA
